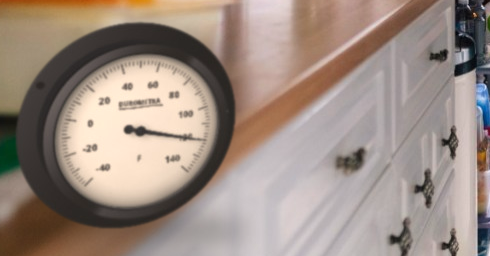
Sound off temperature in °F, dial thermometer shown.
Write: 120 °F
